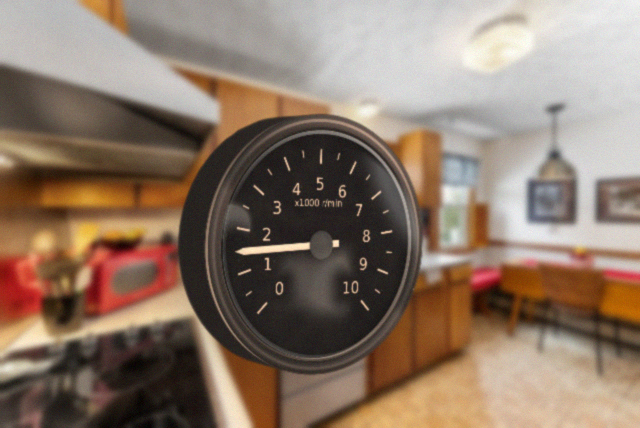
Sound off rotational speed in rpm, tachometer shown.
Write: 1500 rpm
